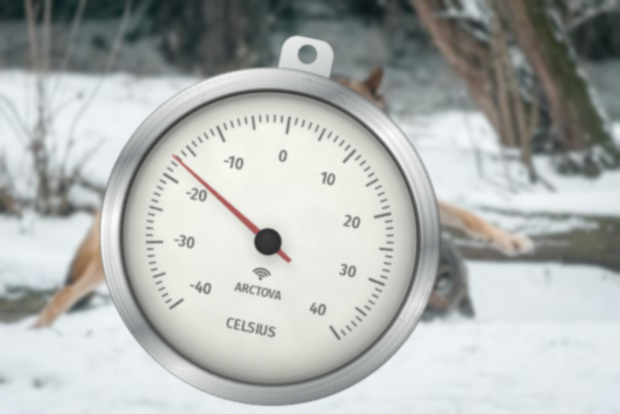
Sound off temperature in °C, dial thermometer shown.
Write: -17 °C
